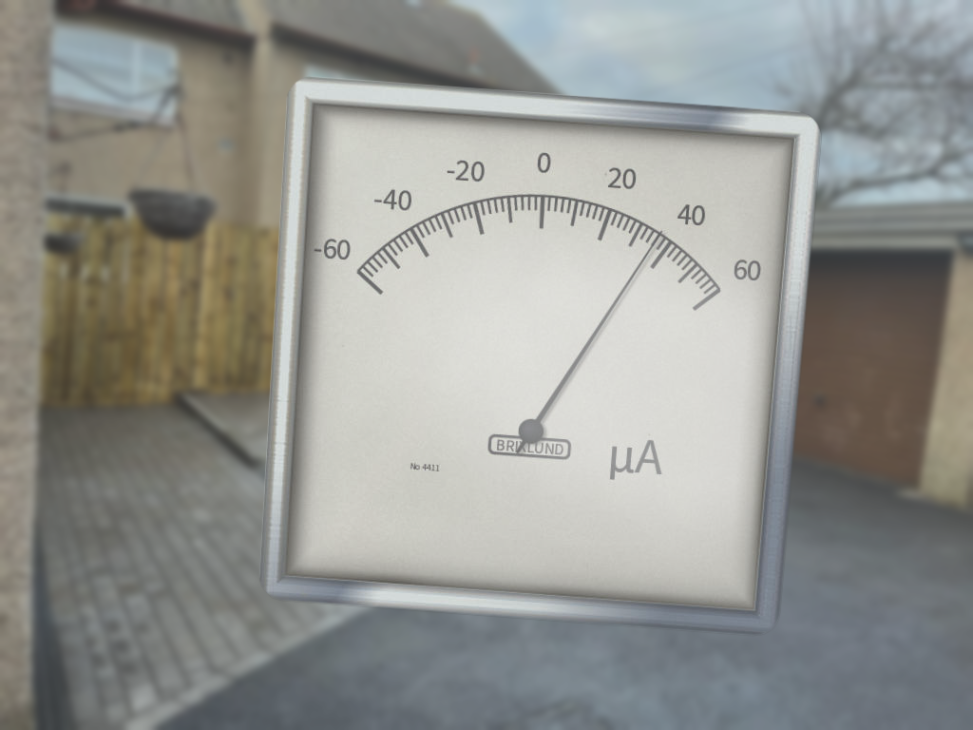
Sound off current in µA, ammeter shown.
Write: 36 µA
